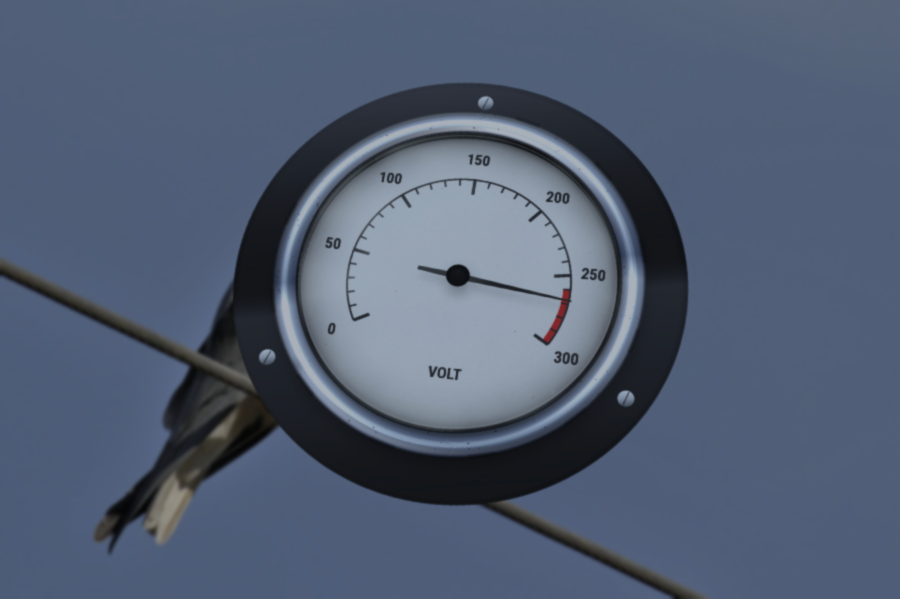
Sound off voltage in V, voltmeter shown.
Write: 270 V
